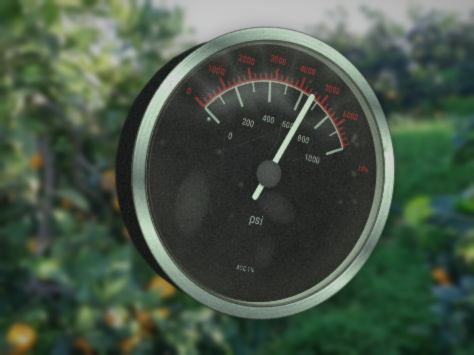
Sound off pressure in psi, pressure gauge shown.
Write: 650 psi
